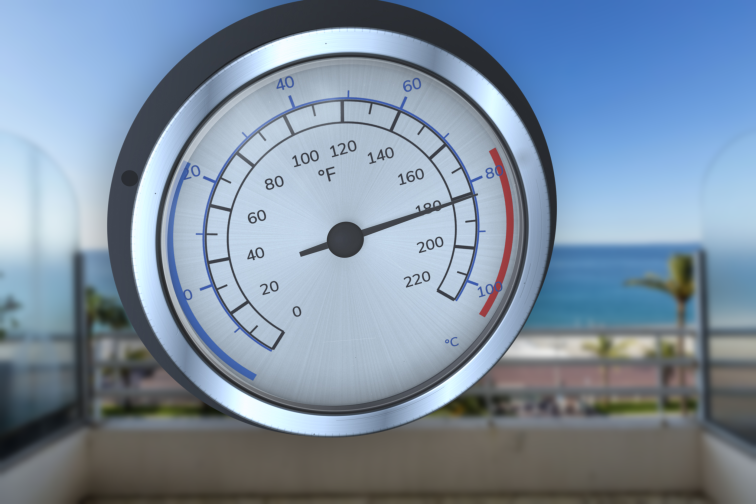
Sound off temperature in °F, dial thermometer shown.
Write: 180 °F
